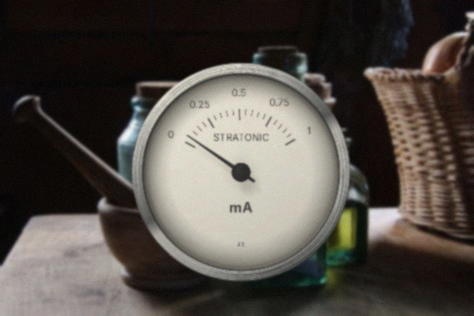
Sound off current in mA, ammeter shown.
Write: 0.05 mA
